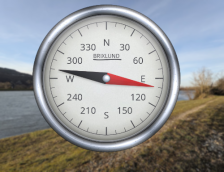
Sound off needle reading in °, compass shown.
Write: 100 °
